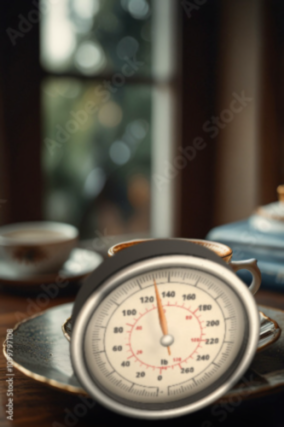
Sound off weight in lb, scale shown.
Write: 130 lb
